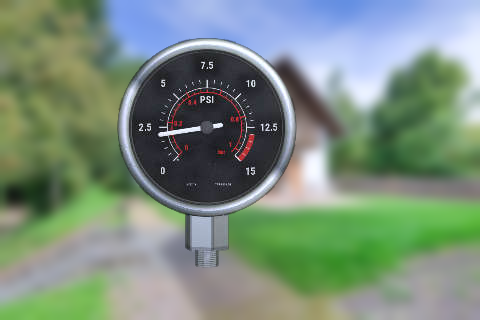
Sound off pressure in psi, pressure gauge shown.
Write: 2 psi
